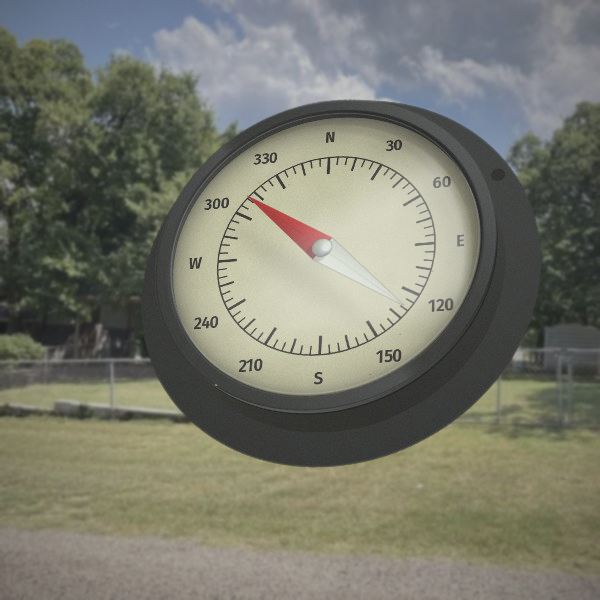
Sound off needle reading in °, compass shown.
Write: 310 °
